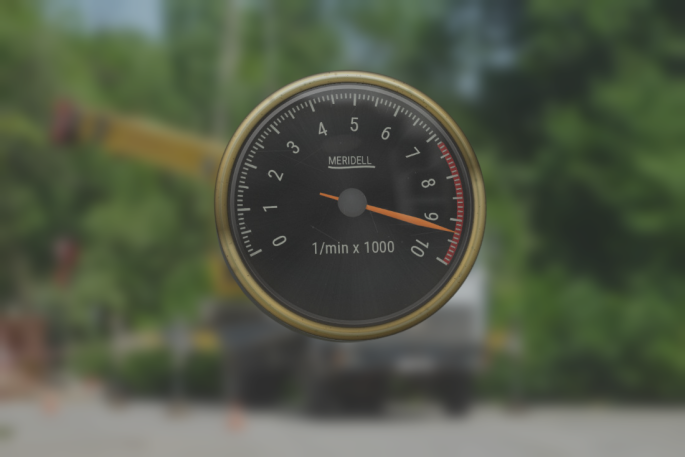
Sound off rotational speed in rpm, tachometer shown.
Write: 9300 rpm
